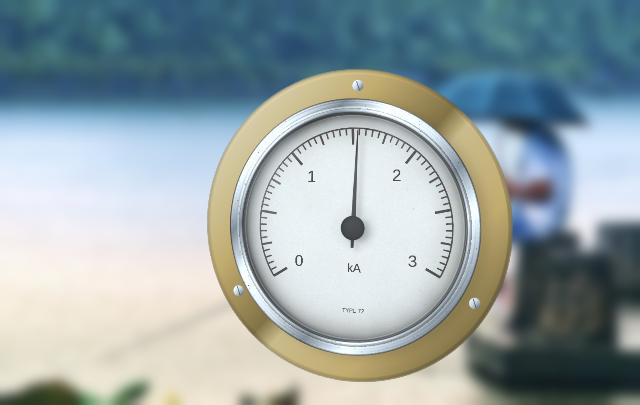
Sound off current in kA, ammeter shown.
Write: 1.55 kA
